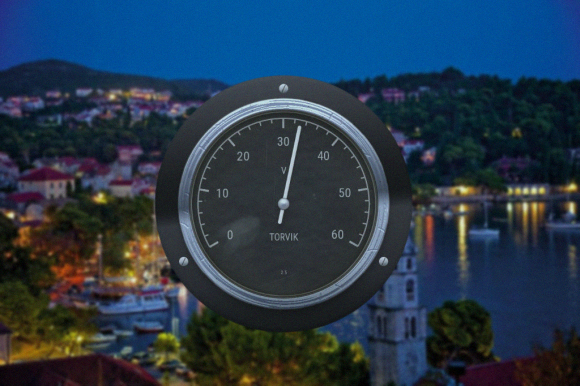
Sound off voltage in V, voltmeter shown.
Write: 33 V
